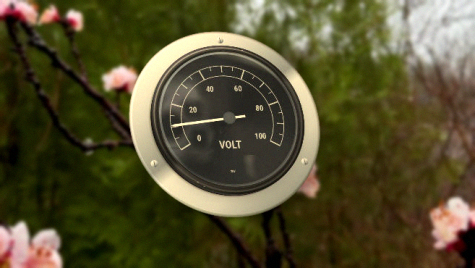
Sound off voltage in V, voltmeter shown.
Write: 10 V
